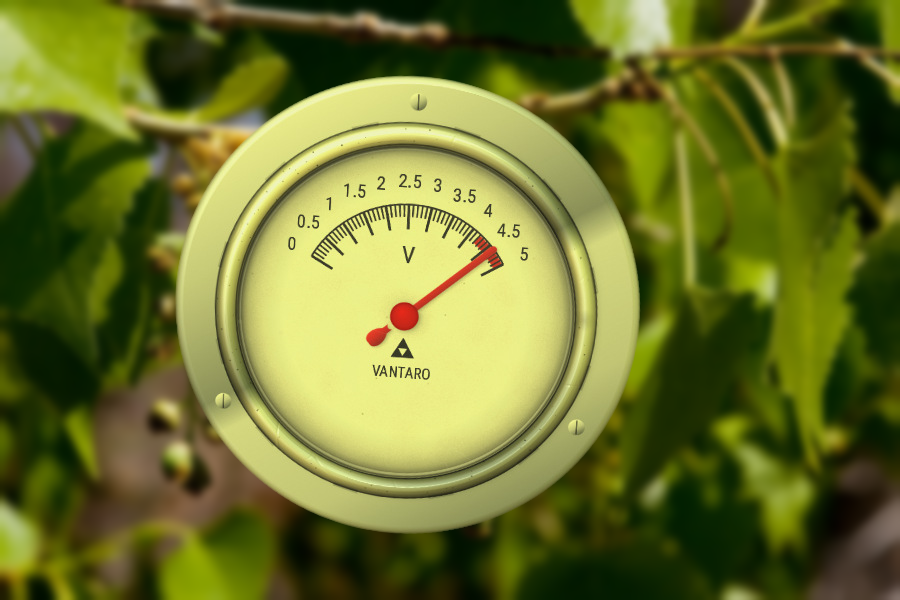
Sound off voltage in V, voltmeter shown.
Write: 4.6 V
